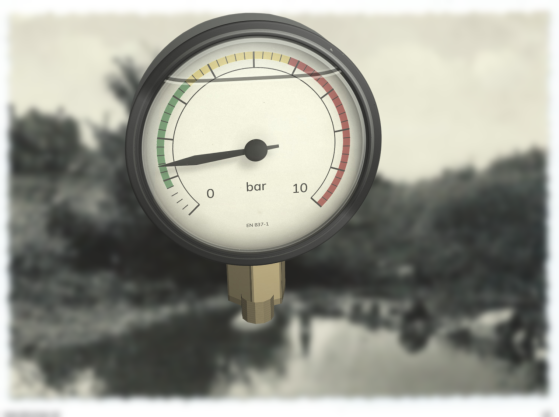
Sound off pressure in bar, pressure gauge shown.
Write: 1.4 bar
